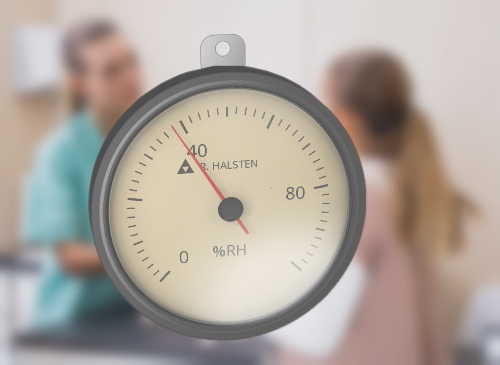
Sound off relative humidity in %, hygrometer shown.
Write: 38 %
